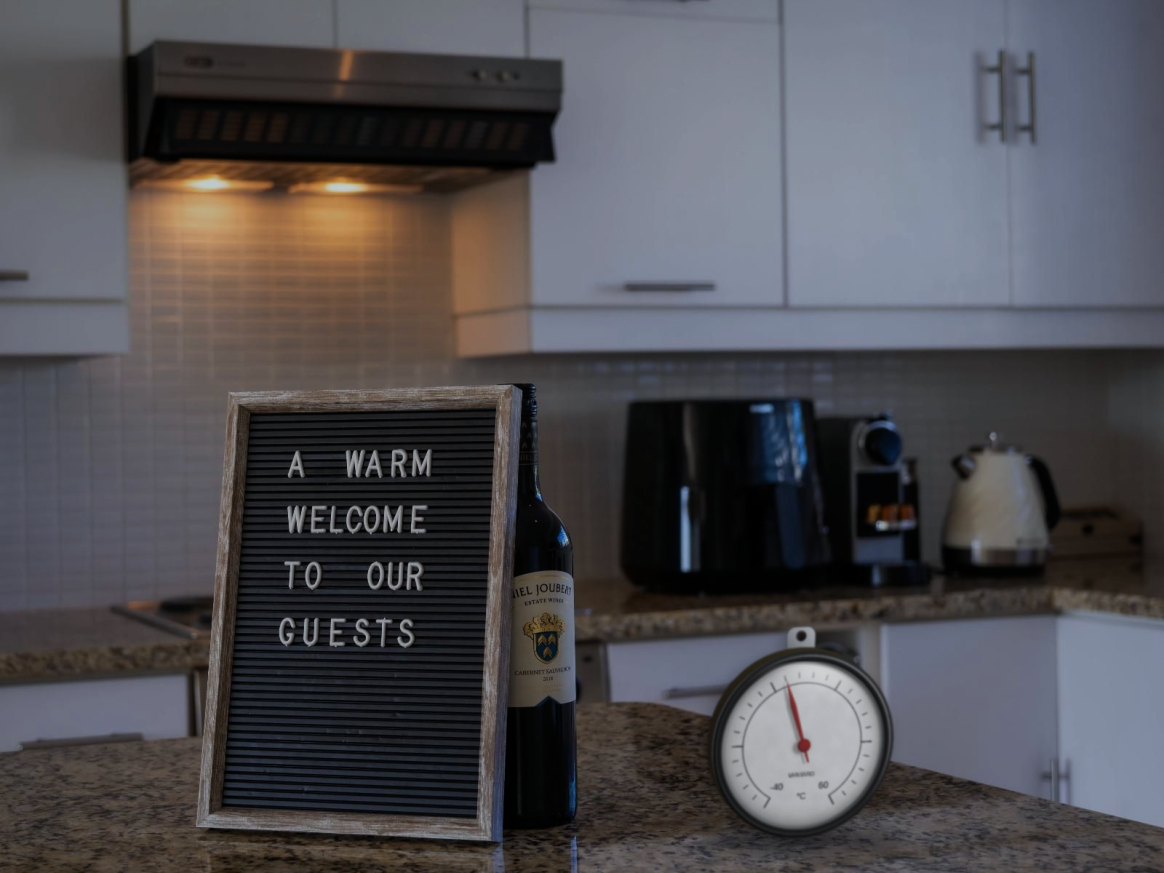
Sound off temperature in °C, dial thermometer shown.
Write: 4 °C
